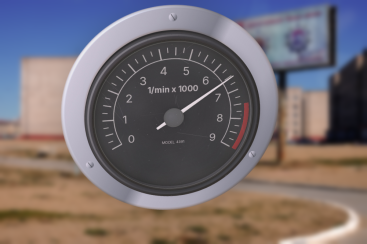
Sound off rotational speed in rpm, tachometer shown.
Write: 6500 rpm
